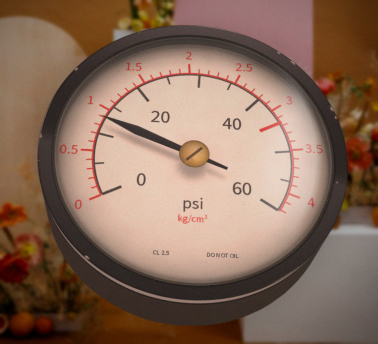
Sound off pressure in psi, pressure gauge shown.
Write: 12.5 psi
